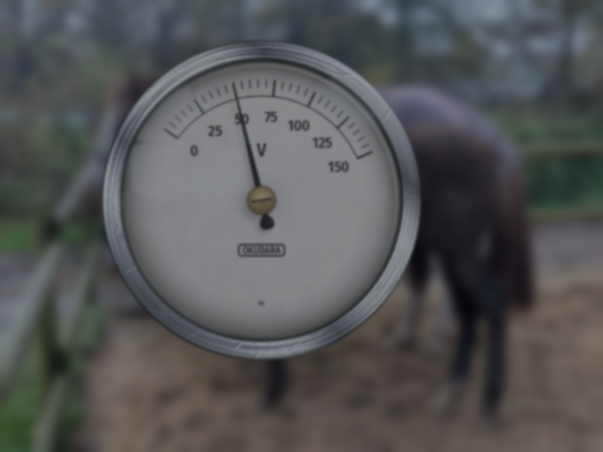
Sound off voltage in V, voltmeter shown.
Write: 50 V
